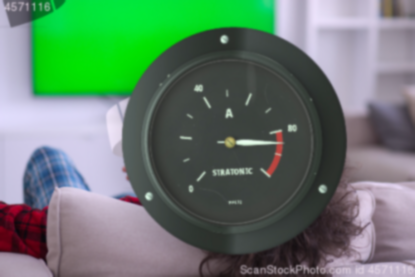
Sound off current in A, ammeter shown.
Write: 85 A
